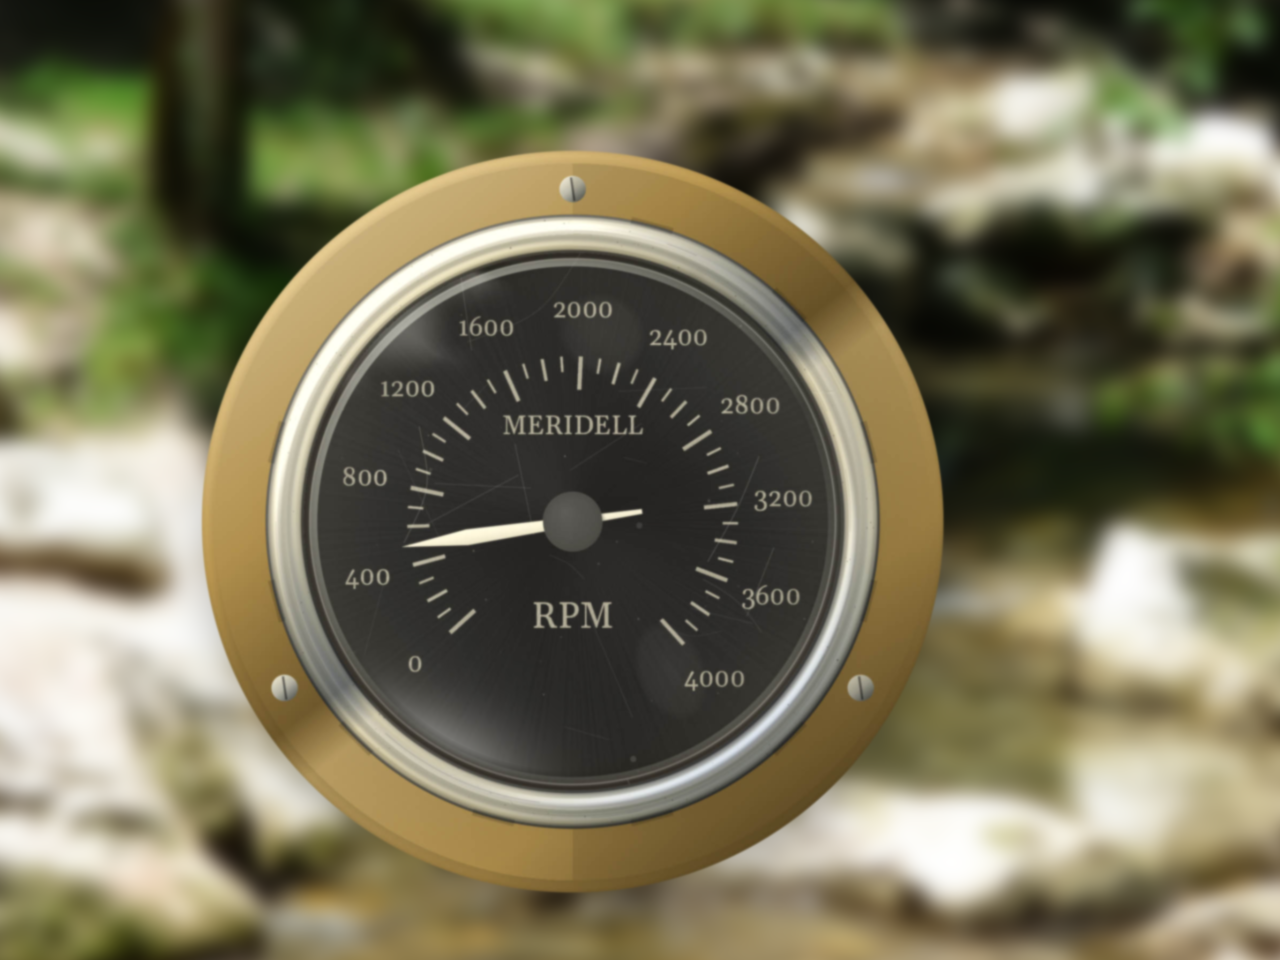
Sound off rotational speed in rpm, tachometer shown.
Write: 500 rpm
